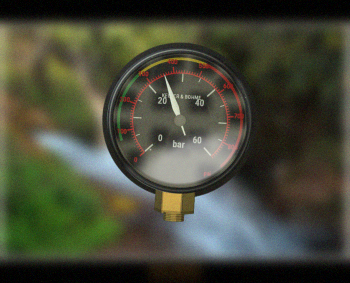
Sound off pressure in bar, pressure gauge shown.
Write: 25 bar
